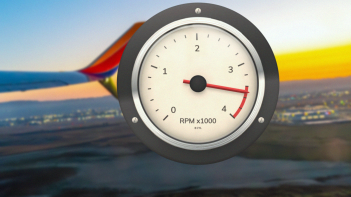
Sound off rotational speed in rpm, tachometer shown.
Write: 3500 rpm
